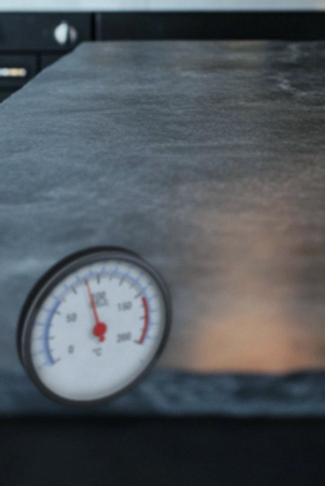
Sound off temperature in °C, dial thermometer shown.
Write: 87.5 °C
